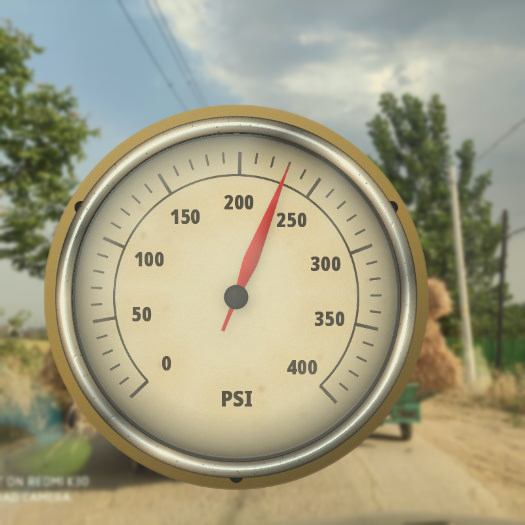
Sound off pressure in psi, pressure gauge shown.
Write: 230 psi
